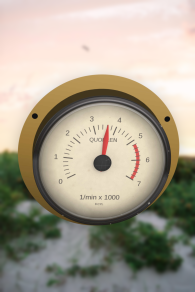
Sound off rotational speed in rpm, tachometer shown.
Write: 3600 rpm
